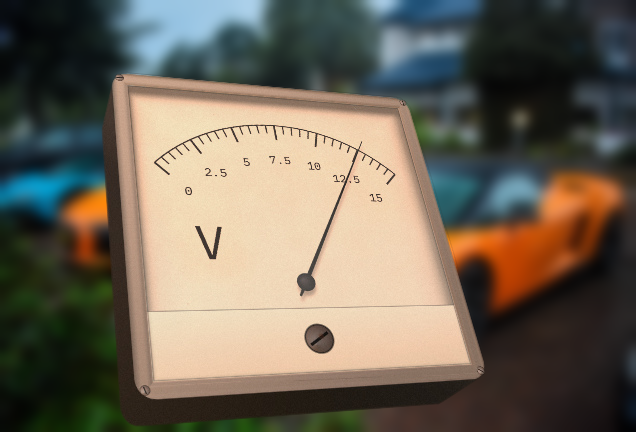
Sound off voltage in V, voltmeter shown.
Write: 12.5 V
